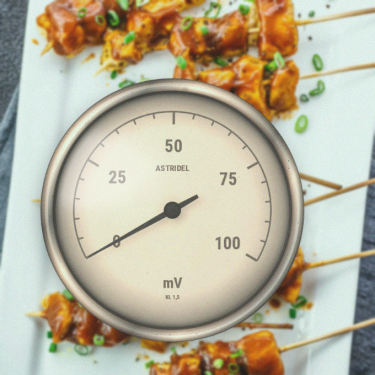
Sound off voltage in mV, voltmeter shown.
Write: 0 mV
